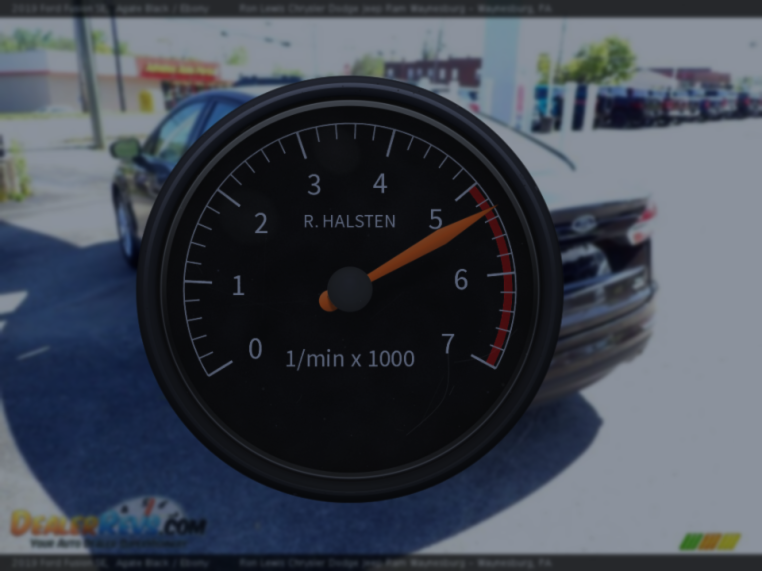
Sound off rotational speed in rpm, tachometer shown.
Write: 5300 rpm
